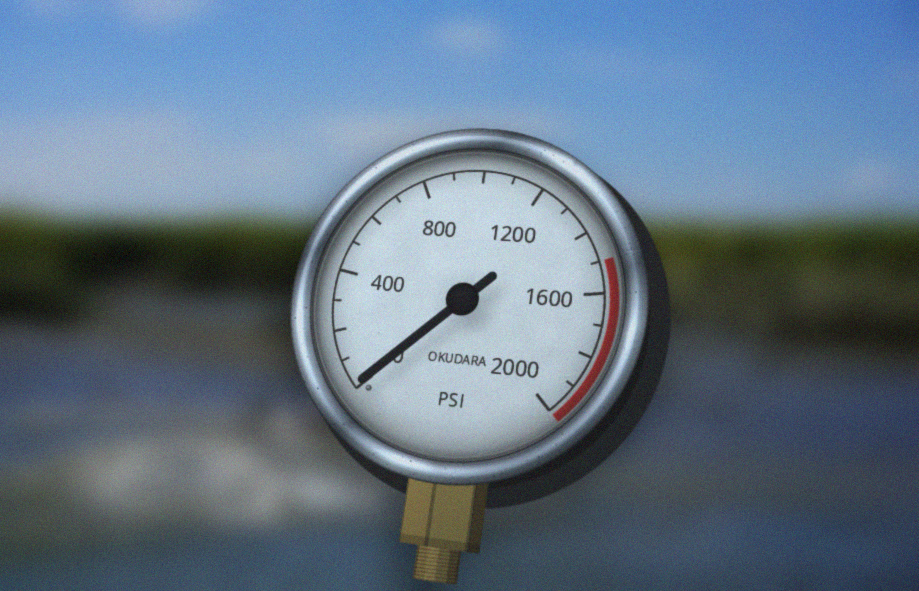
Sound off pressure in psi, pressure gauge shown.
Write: 0 psi
